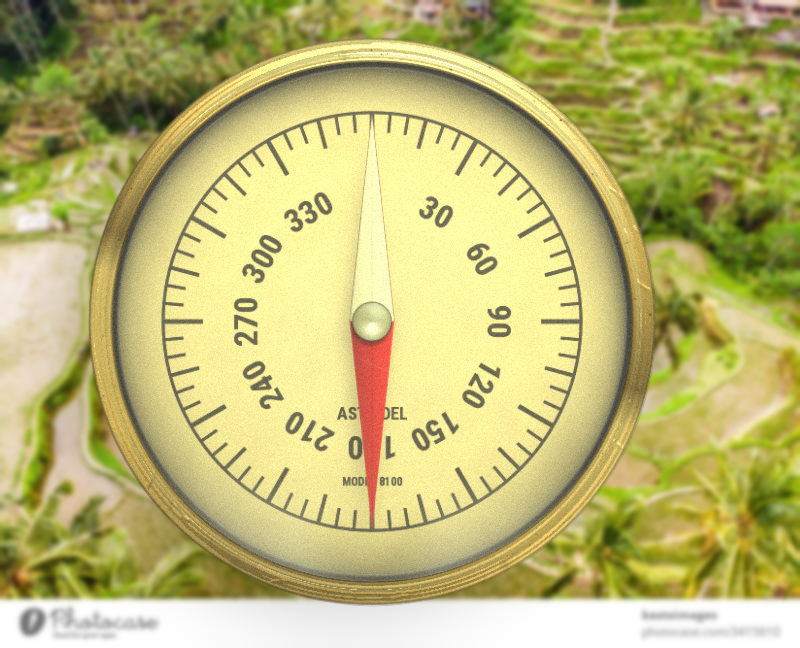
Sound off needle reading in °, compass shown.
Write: 180 °
